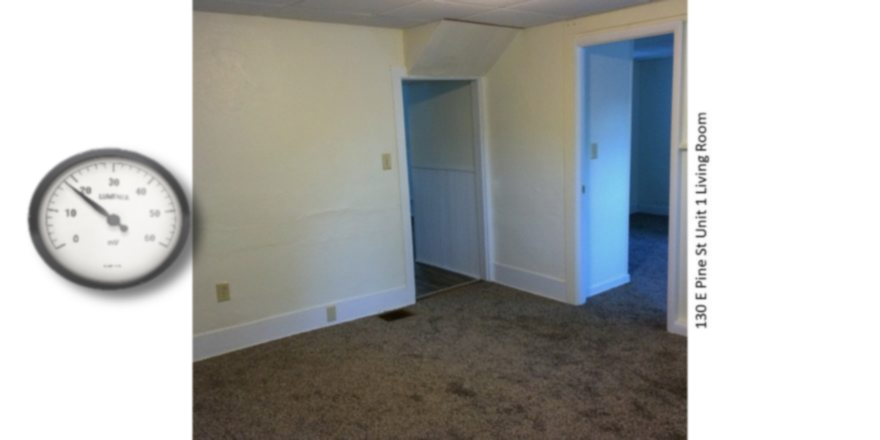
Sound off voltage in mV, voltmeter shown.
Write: 18 mV
